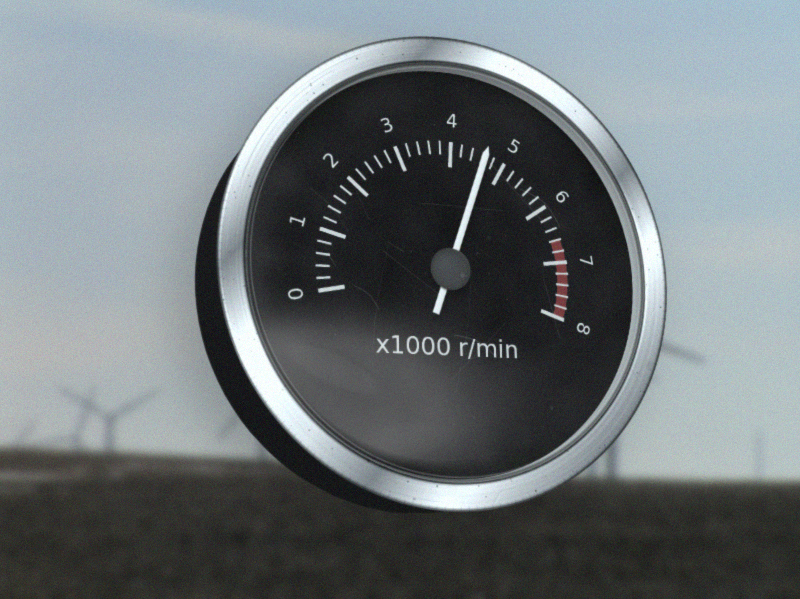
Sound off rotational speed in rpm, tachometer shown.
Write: 4600 rpm
